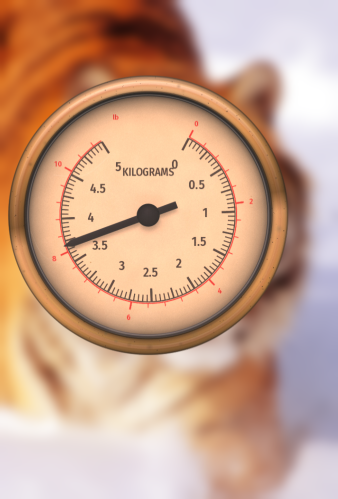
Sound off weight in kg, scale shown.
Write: 3.7 kg
